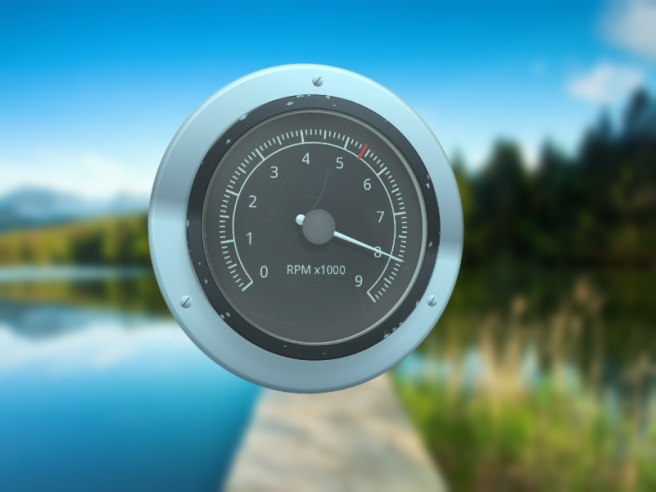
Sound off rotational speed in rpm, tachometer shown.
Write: 8000 rpm
